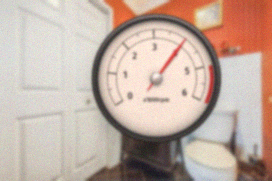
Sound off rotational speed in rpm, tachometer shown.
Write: 4000 rpm
